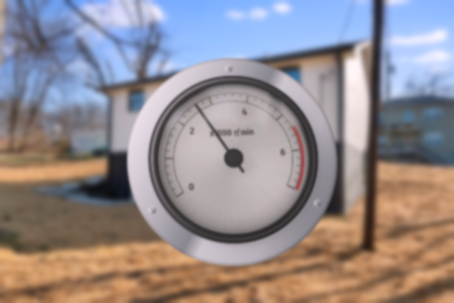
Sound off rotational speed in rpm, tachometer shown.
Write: 2600 rpm
